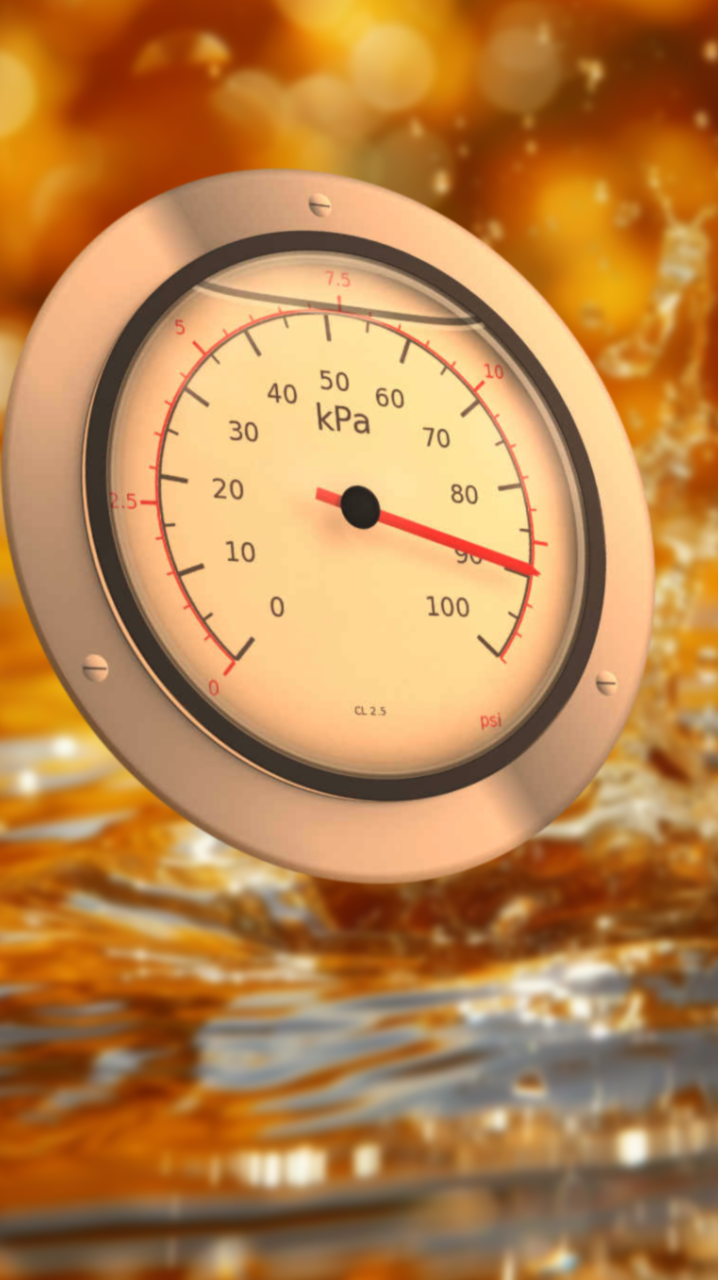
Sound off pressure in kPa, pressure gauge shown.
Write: 90 kPa
